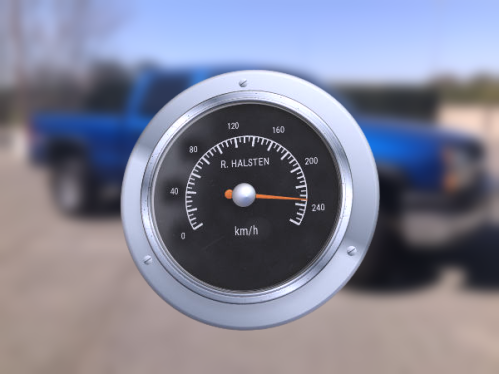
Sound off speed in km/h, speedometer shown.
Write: 235 km/h
